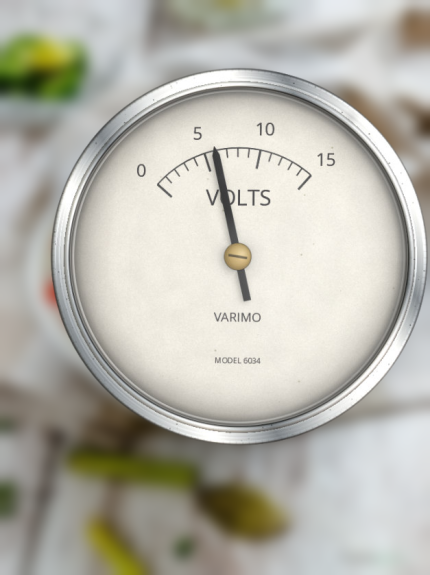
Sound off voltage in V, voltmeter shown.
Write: 6 V
